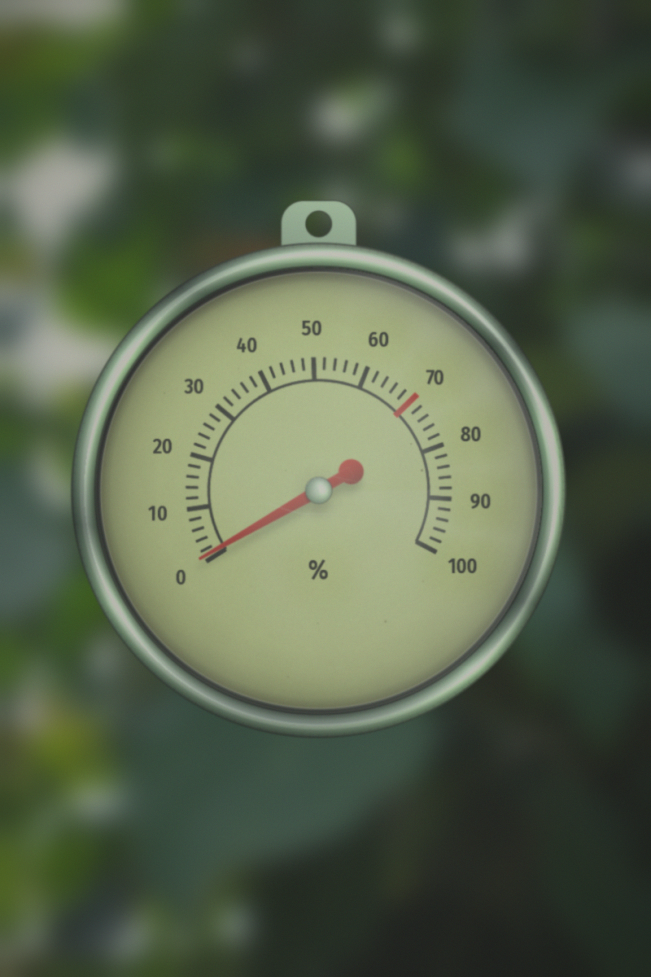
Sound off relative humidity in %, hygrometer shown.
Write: 1 %
